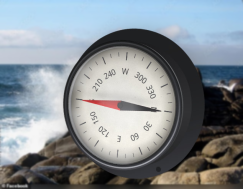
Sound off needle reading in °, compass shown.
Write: 180 °
